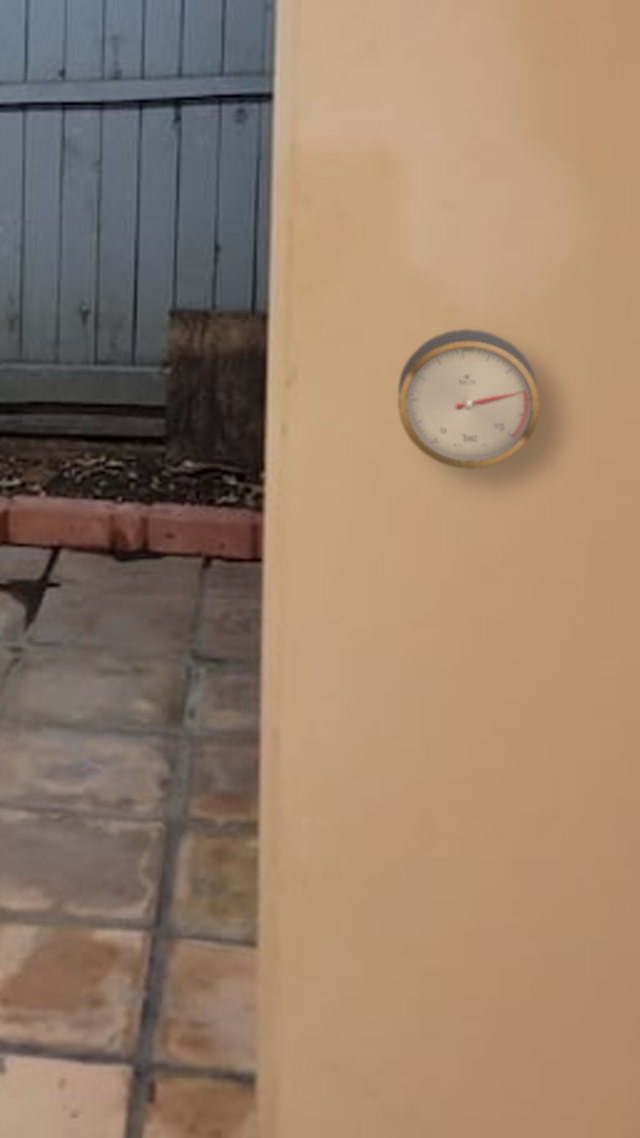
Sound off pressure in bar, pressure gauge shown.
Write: 20 bar
